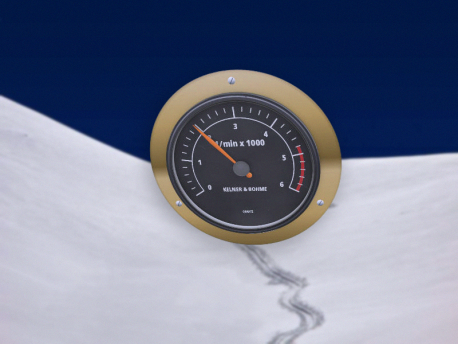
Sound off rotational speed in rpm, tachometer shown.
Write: 2000 rpm
